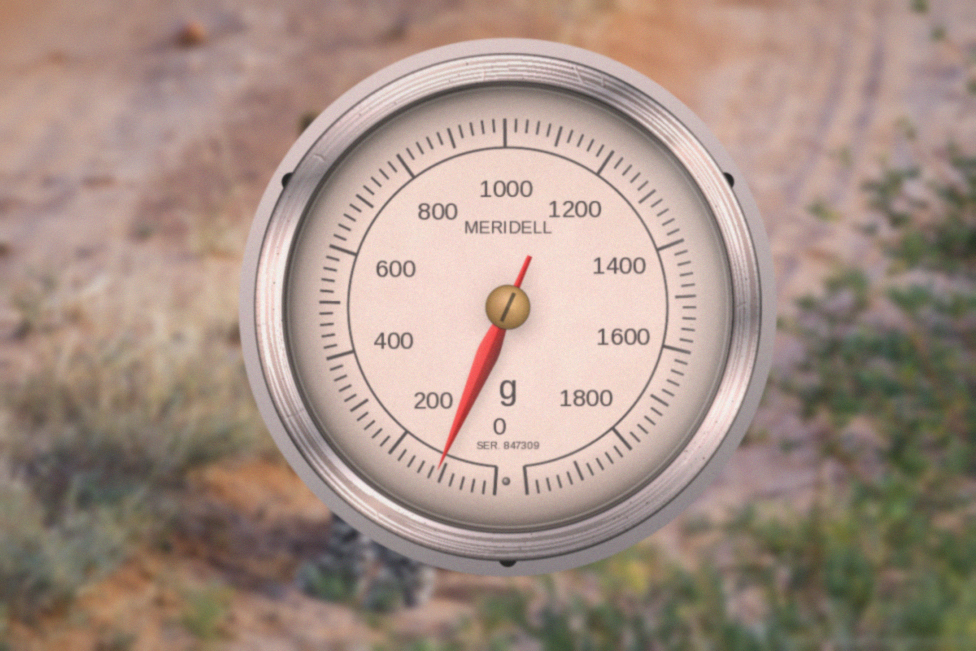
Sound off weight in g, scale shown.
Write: 110 g
